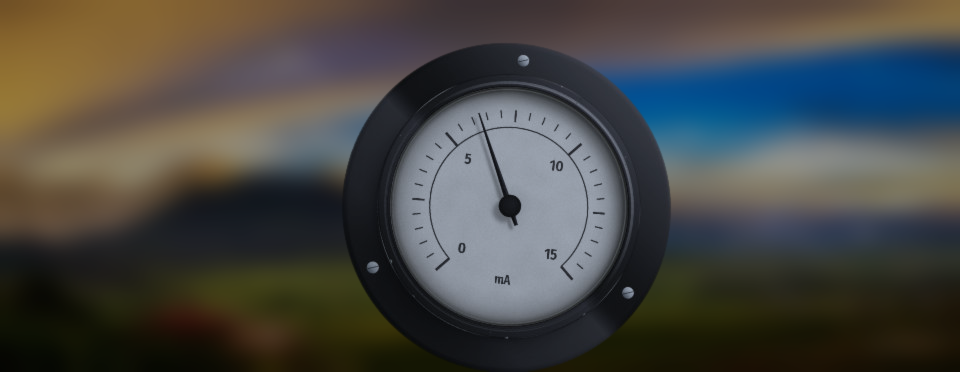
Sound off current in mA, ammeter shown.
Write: 6.25 mA
